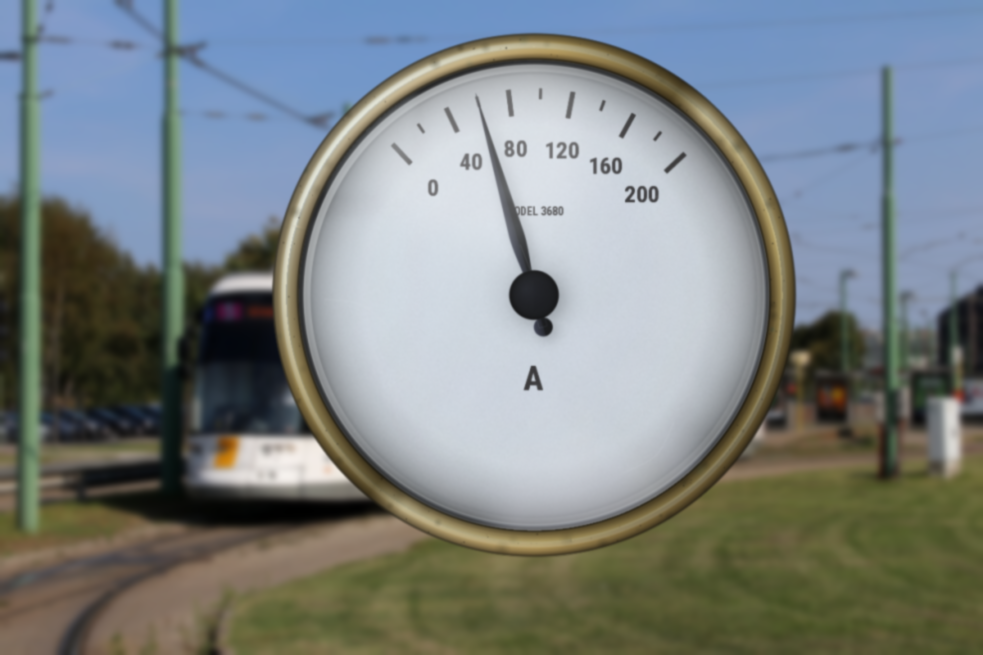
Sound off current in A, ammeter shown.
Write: 60 A
